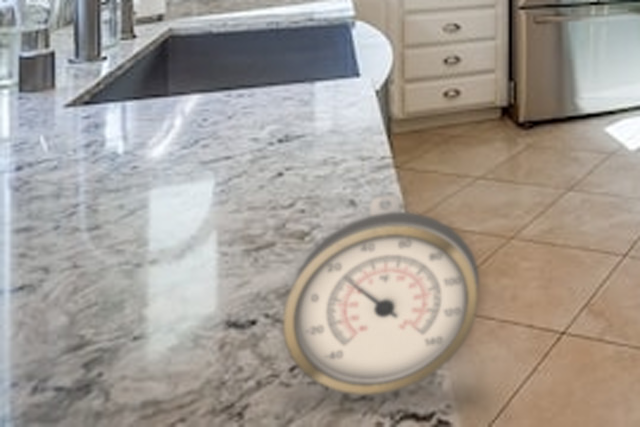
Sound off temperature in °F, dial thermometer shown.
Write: 20 °F
